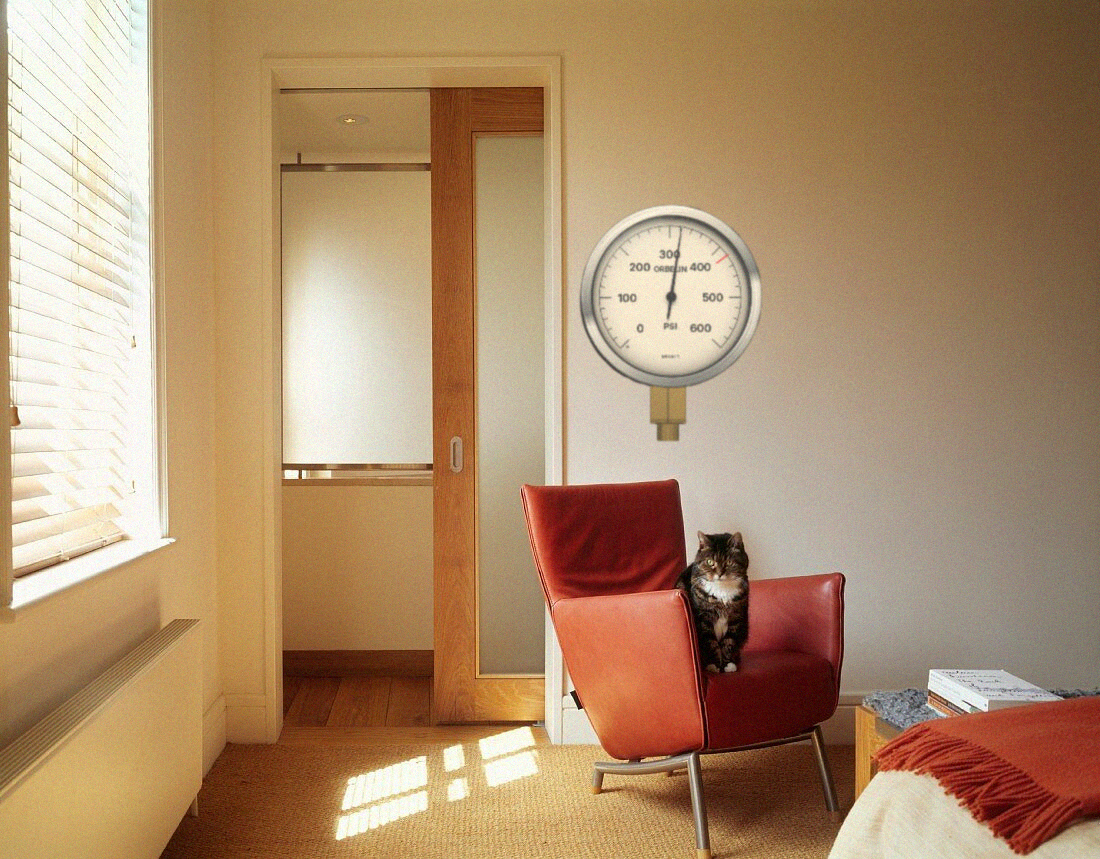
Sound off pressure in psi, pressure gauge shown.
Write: 320 psi
